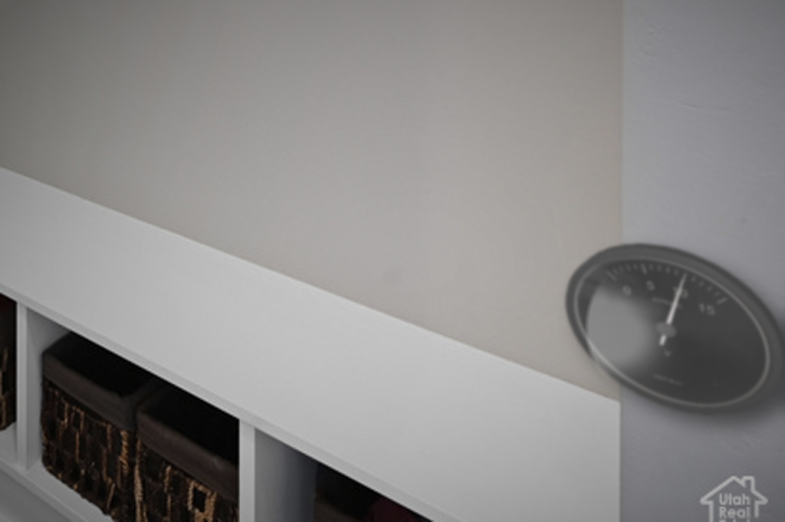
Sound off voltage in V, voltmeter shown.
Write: 10 V
